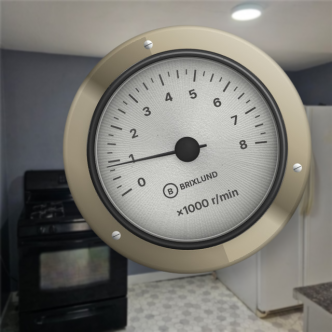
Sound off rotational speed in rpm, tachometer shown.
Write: 875 rpm
